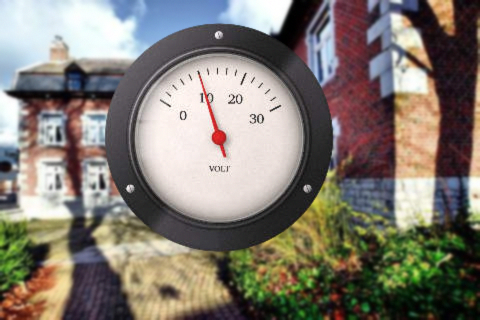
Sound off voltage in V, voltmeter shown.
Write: 10 V
